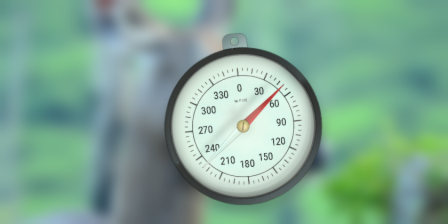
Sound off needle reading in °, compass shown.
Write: 50 °
